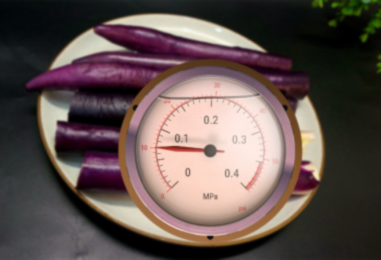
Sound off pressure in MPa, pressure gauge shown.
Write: 0.07 MPa
